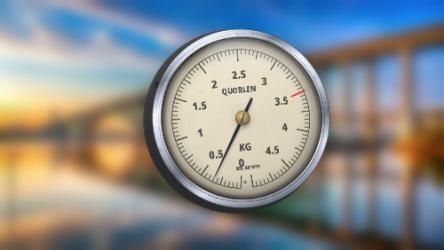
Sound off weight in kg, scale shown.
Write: 0.35 kg
